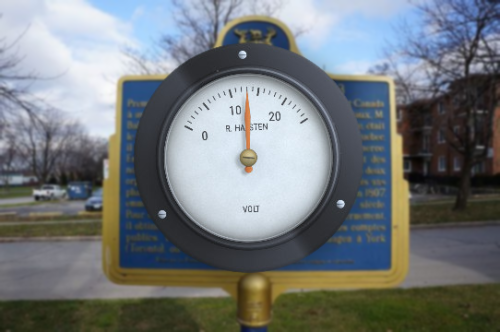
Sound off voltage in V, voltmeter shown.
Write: 13 V
